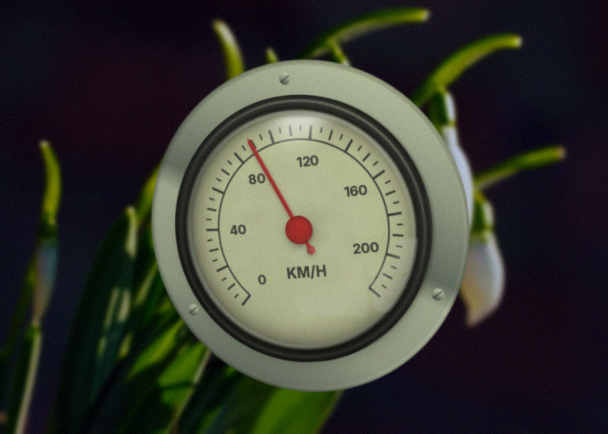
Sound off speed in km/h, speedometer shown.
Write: 90 km/h
